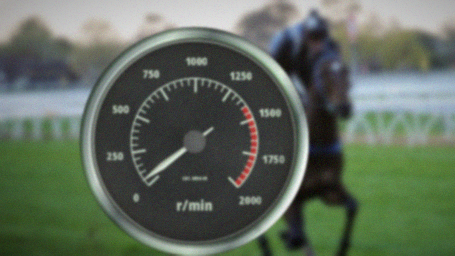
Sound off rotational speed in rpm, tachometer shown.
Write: 50 rpm
